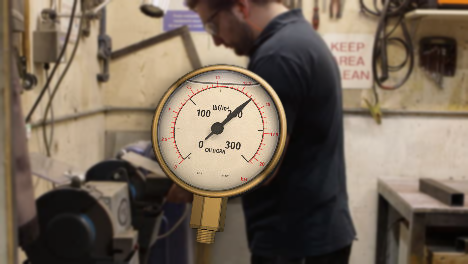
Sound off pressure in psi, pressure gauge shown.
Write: 200 psi
